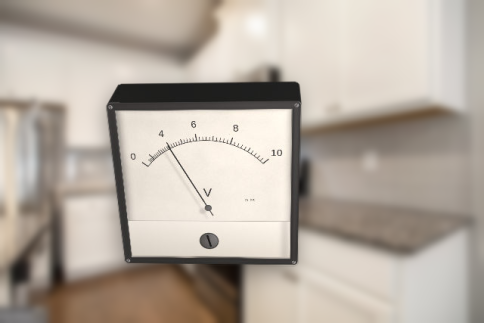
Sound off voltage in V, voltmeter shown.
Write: 4 V
